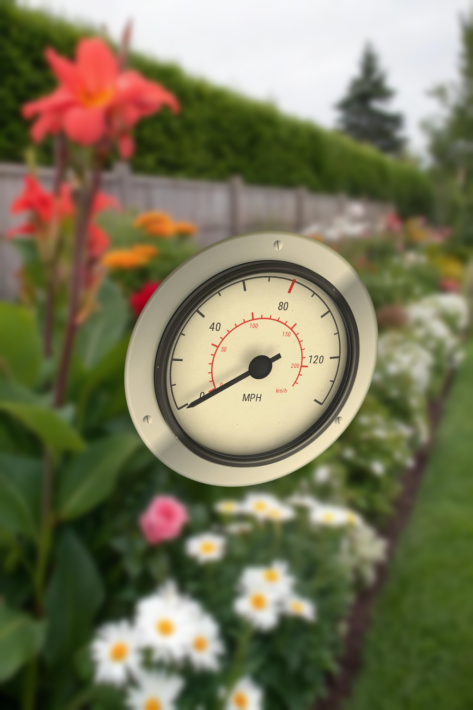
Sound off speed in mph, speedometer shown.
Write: 0 mph
